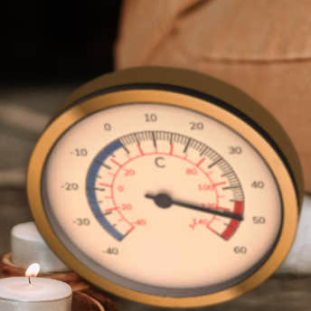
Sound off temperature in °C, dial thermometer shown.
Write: 50 °C
